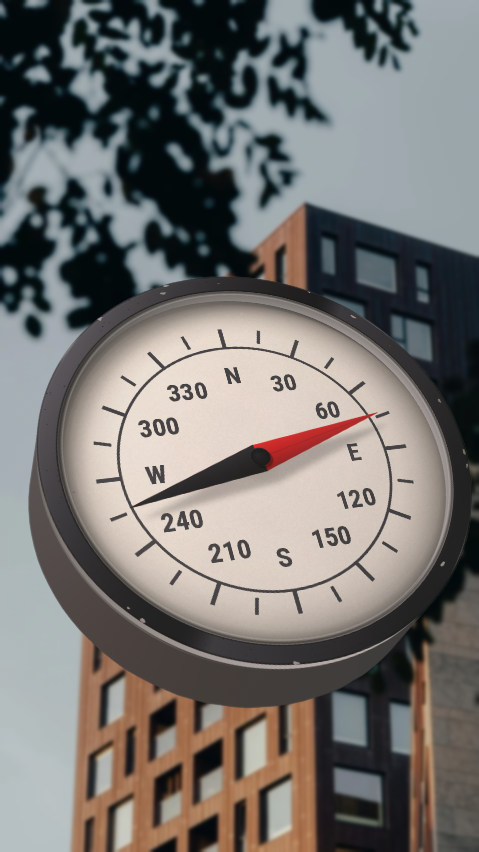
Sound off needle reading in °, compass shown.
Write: 75 °
